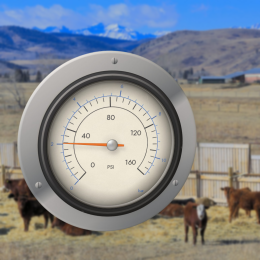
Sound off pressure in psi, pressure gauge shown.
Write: 30 psi
